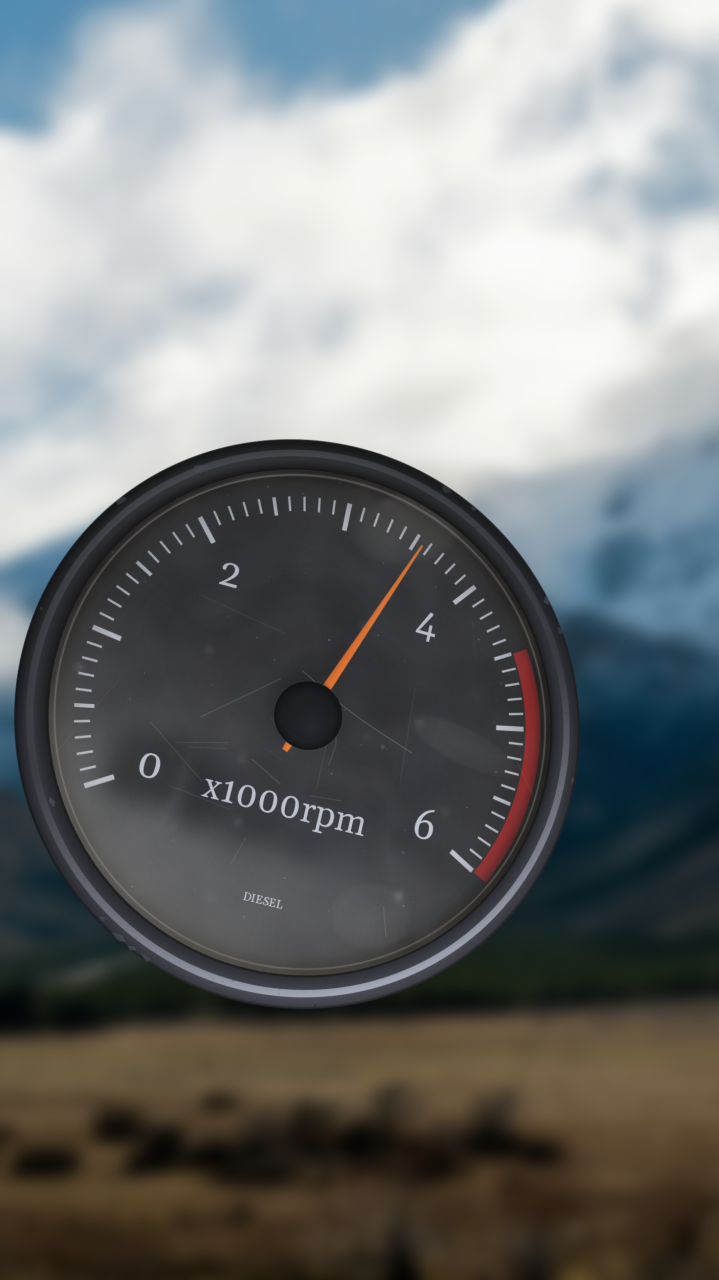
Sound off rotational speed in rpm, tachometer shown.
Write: 3550 rpm
